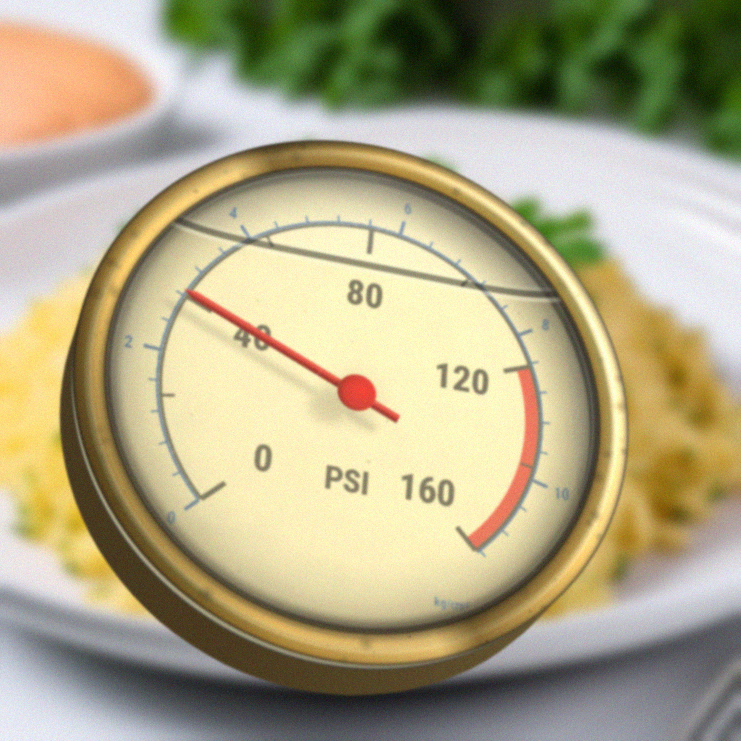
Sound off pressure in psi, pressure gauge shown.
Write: 40 psi
